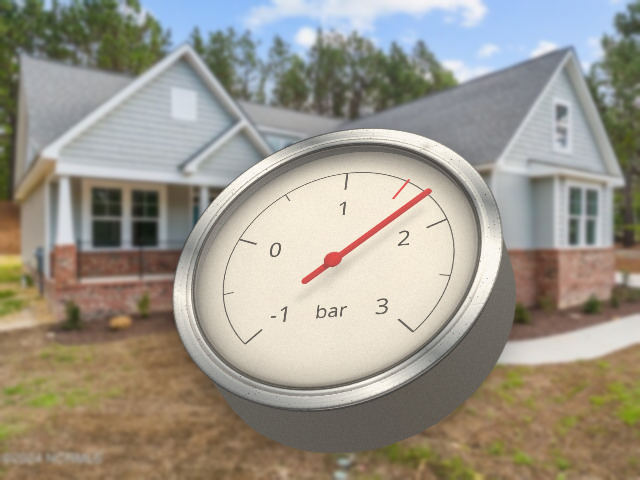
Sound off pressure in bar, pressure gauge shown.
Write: 1.75 bar
